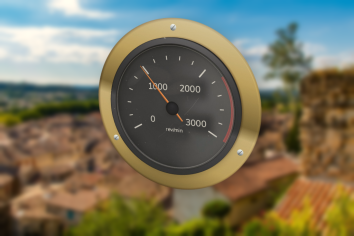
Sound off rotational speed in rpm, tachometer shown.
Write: 1000 rpm
